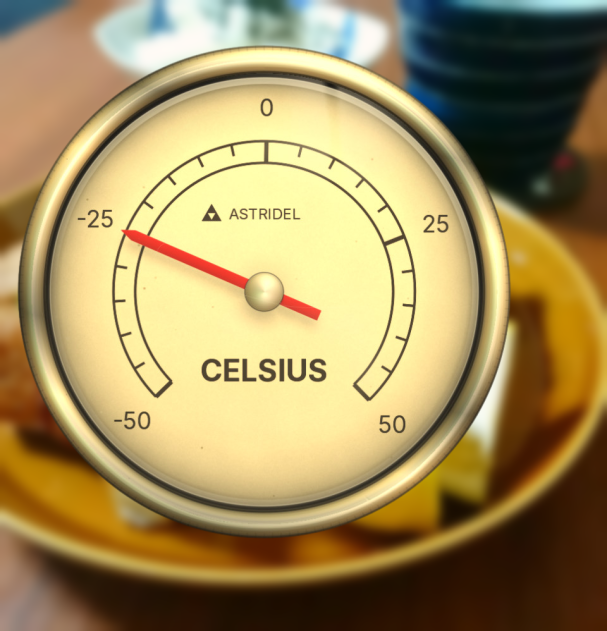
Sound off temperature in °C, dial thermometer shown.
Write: -25 °C
